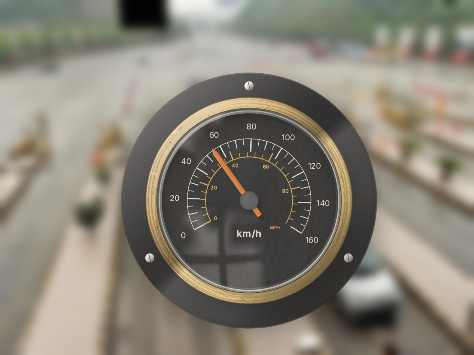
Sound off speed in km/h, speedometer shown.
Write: 55 km/h
